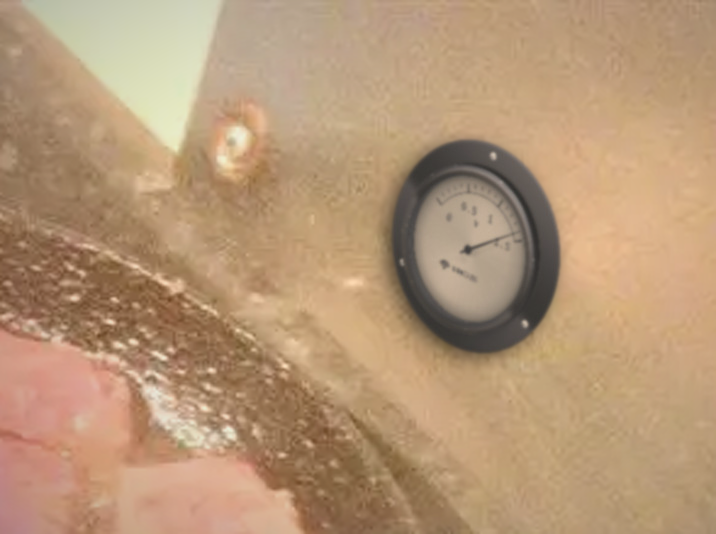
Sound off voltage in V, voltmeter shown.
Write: 1.4 V
